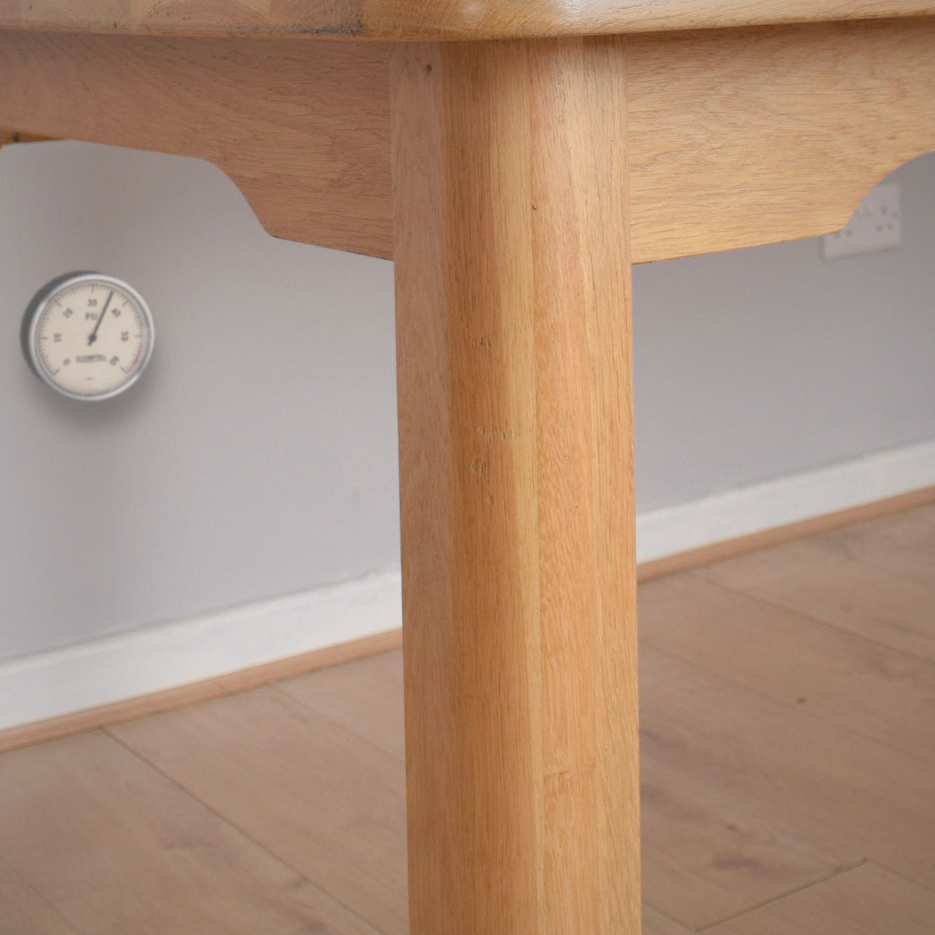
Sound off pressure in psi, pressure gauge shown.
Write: 35 psi
